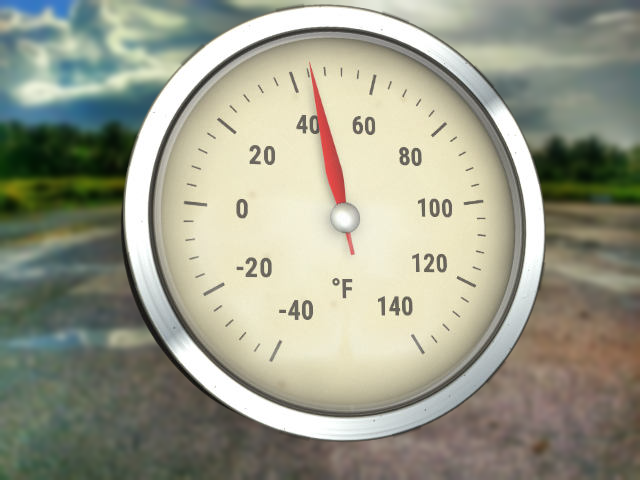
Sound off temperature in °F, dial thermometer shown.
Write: 44 °F
